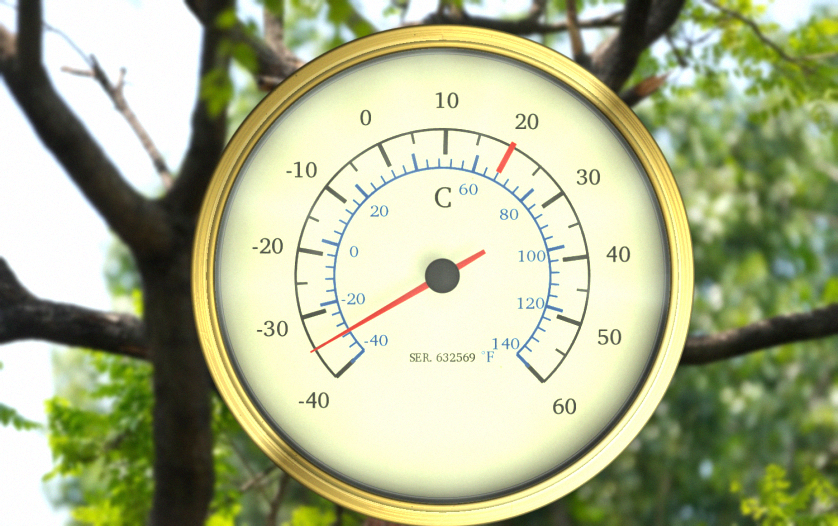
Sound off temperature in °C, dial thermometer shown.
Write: -35 °C
